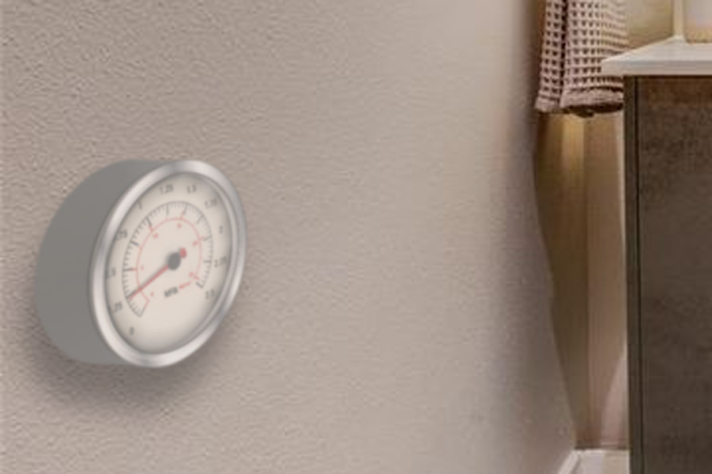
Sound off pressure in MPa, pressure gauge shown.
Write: 0.25 MPa
